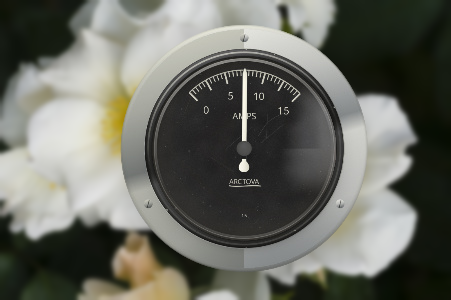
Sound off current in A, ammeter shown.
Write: 7.5 A
